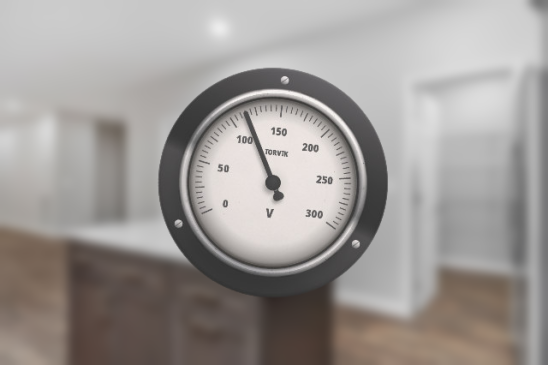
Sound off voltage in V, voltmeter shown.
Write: 115 V
